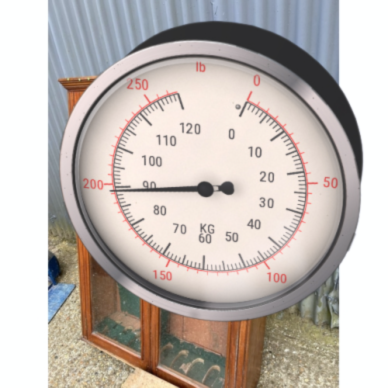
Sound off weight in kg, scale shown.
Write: 90 kg
